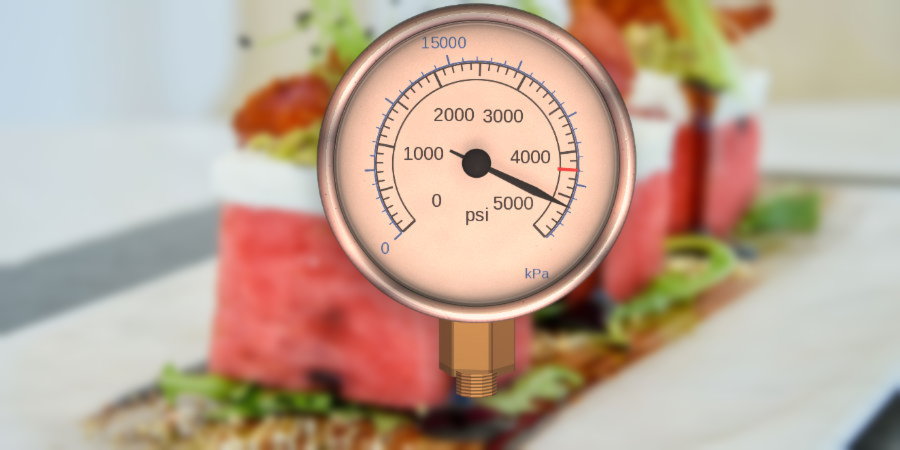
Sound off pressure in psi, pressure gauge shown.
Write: 4600 psi
